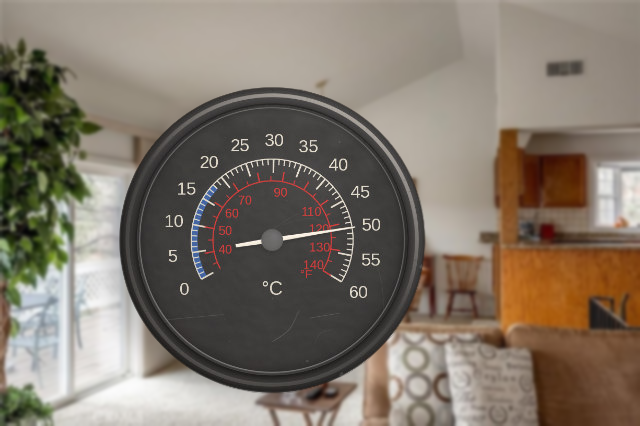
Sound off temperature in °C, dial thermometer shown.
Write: 50 °C
